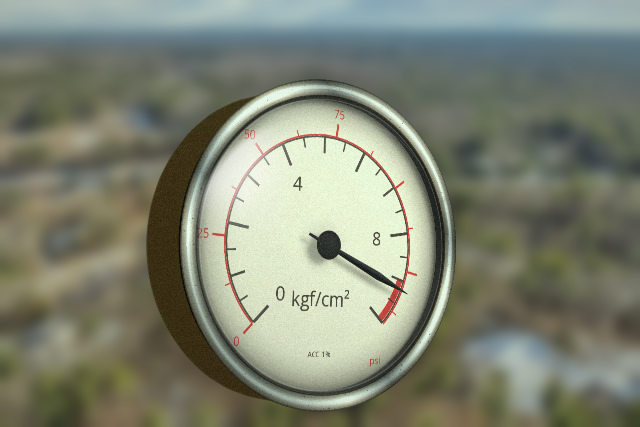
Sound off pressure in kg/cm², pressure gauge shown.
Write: 9.25 kg/cm²
